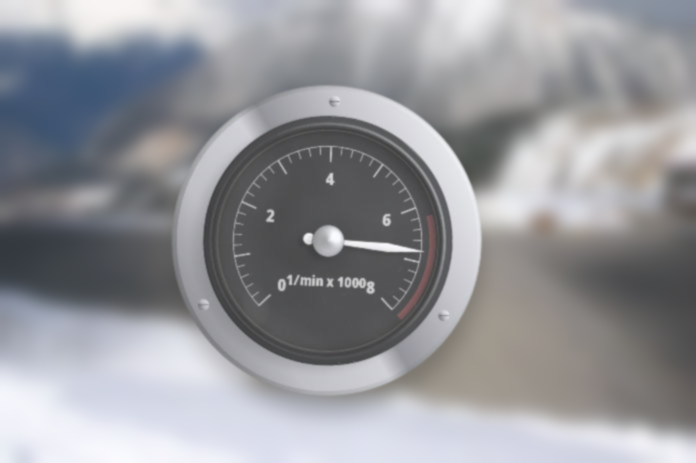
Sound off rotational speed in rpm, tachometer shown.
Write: 6800 rpm
